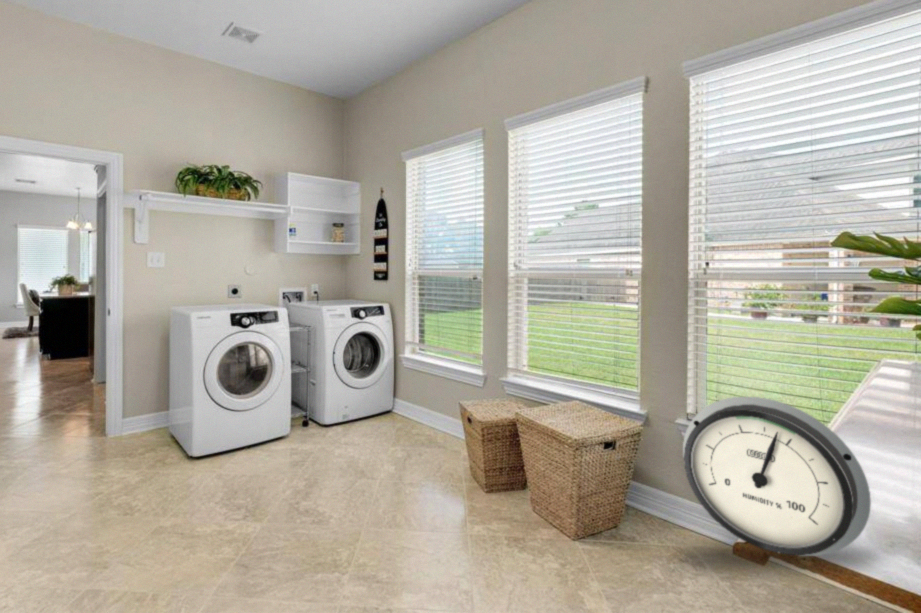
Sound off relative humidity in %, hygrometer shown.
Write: 55 %
